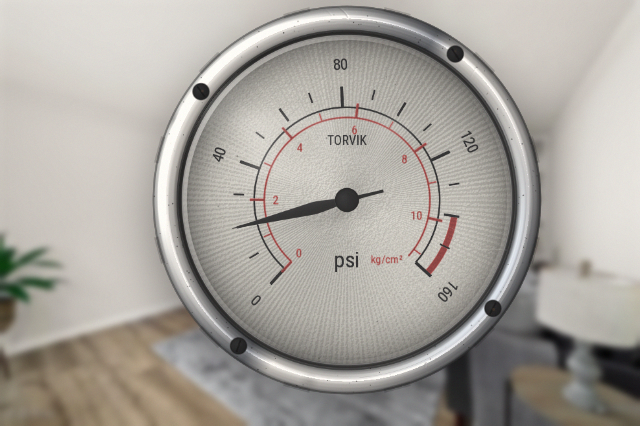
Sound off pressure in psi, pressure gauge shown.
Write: 20 psi
